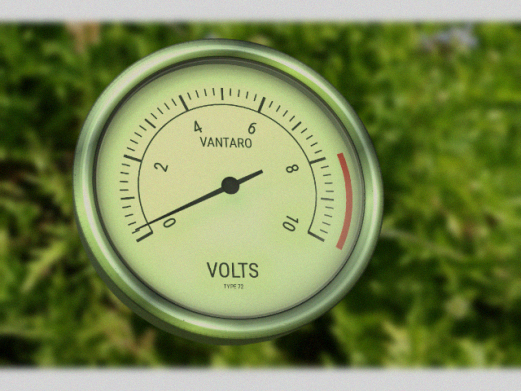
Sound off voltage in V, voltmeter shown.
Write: 0.2 V
